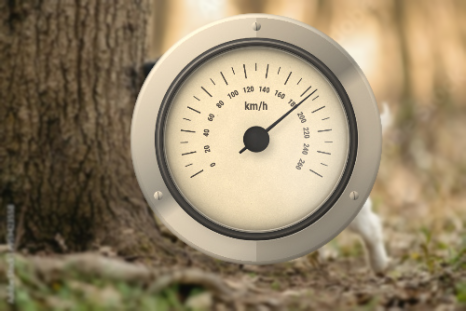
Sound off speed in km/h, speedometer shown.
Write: 185 km/h
